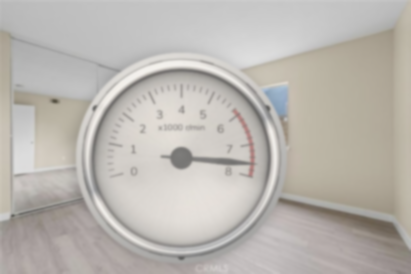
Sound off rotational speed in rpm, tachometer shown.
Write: 7600 rpm
